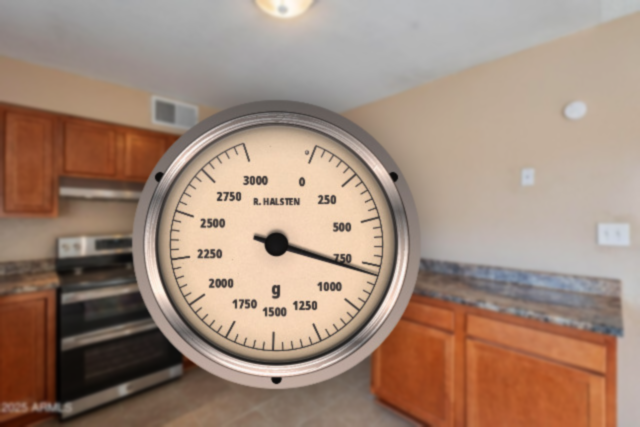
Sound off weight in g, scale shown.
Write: 800 g
